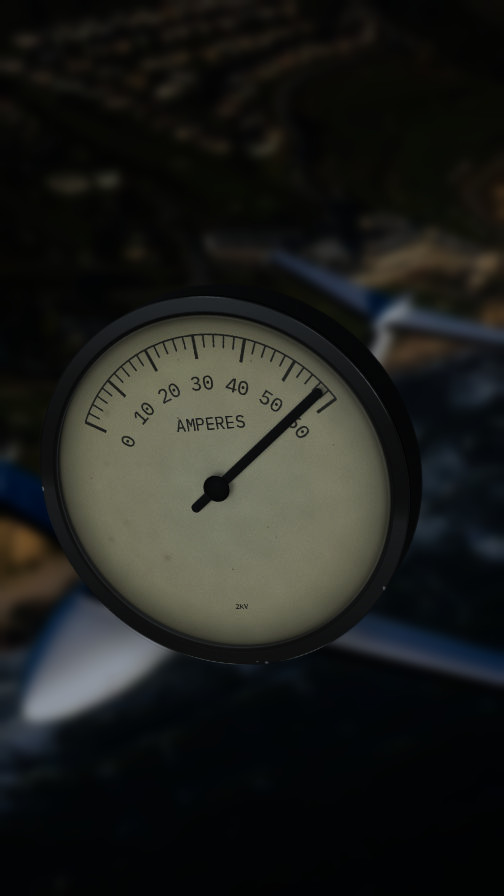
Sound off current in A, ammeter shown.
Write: 57 A
